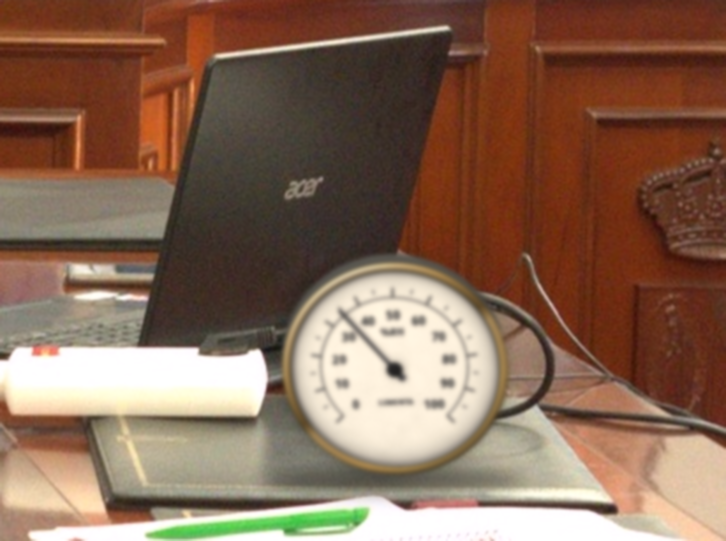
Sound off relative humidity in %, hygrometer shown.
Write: 35 %
